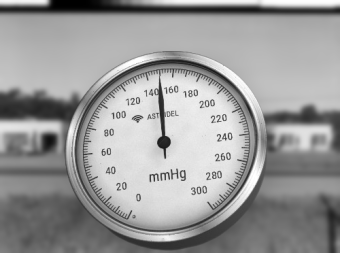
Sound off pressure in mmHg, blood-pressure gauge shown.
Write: 150 mmHg
